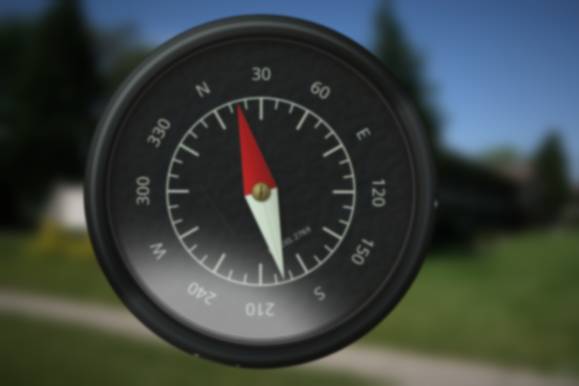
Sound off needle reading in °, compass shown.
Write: 15 °
